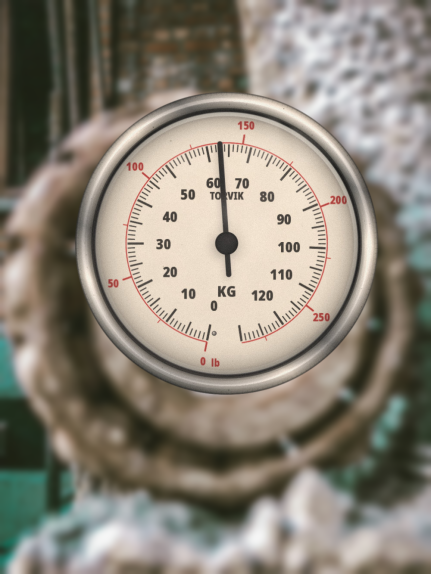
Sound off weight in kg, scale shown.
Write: 63 kg
